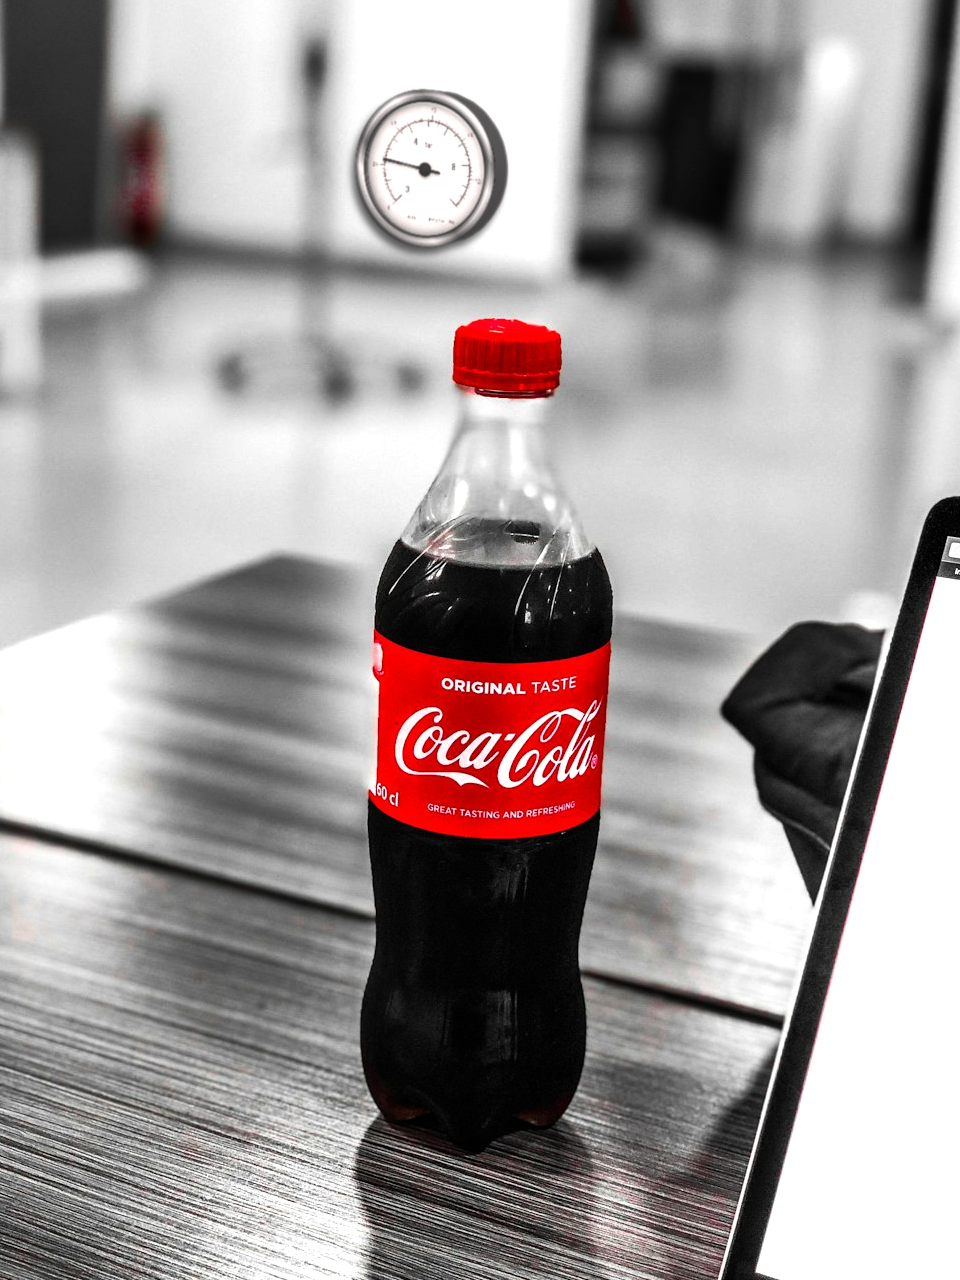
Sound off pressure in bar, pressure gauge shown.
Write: 2 bar
